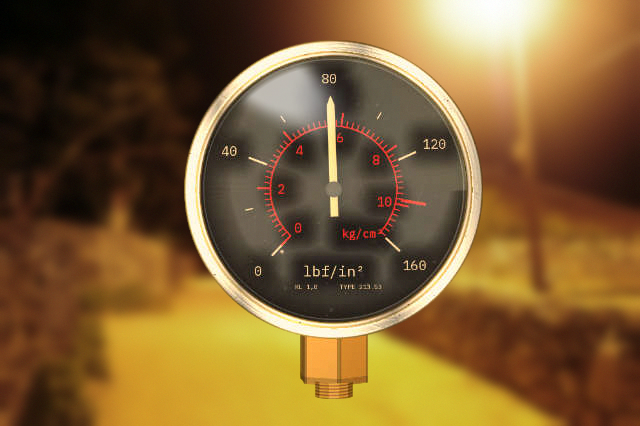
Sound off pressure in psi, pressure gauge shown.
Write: 80 psi
